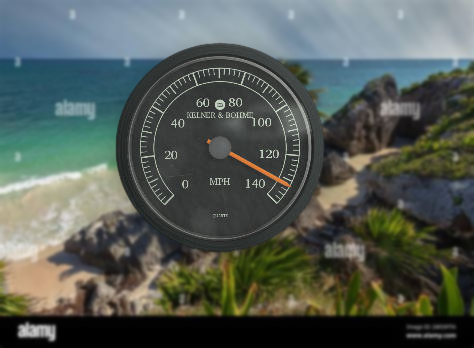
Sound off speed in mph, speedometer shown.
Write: 132 mph
